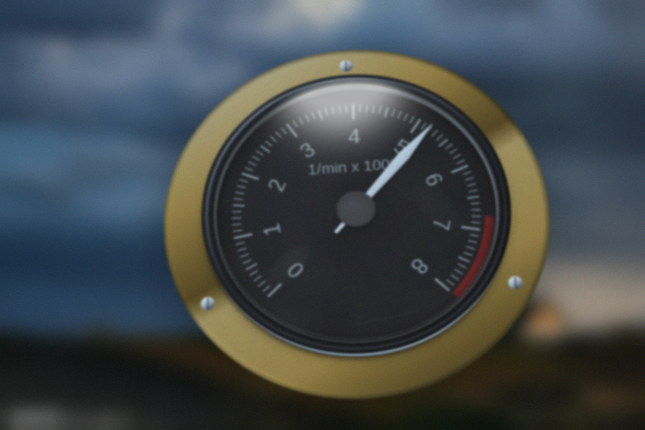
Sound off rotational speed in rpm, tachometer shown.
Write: 5200 rpm
